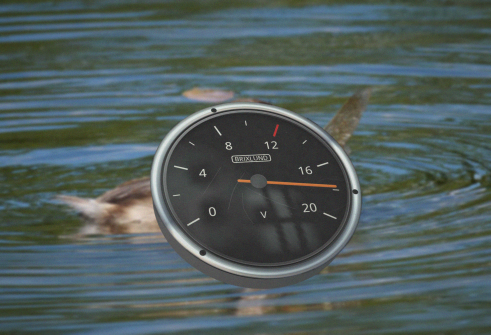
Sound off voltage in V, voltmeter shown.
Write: 18 V
